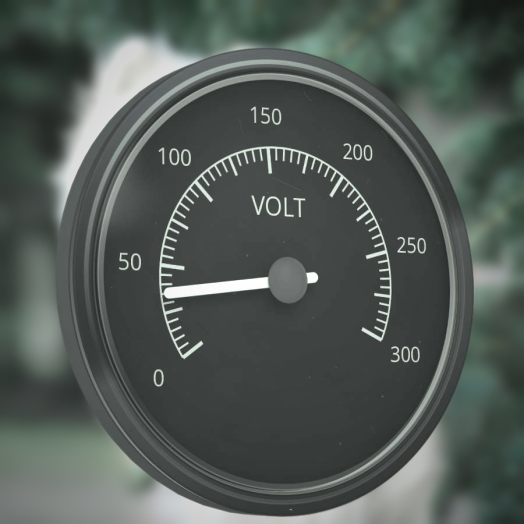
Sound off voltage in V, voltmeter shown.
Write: 35 V
